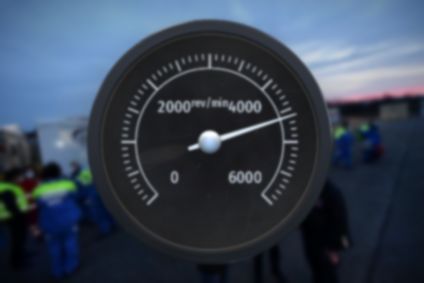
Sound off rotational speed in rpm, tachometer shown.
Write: 4600 rpm
